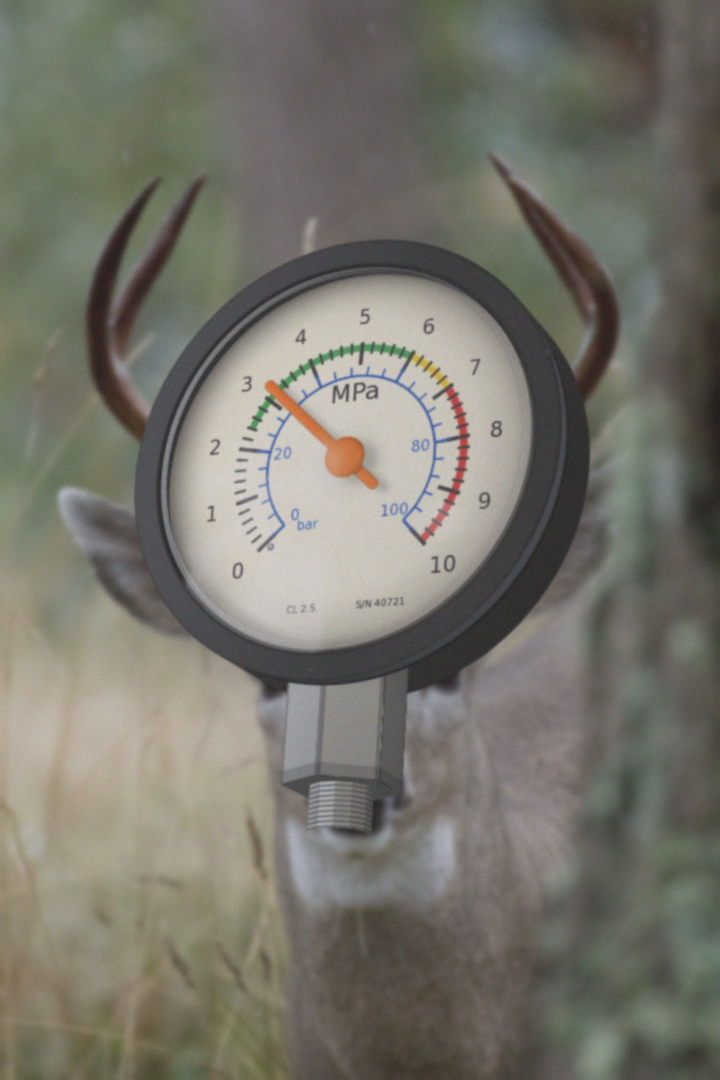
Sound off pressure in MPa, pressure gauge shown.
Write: 3.2 MPa
